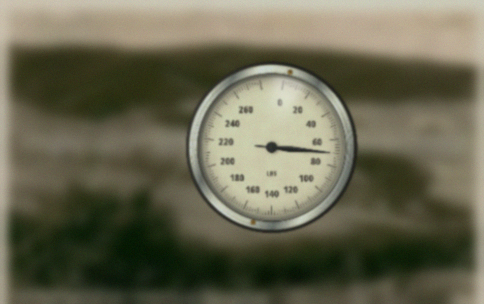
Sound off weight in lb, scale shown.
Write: 70 lb
